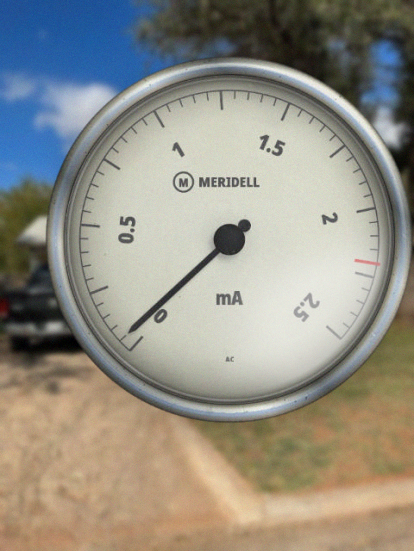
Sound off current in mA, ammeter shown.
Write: 0.05 mA
